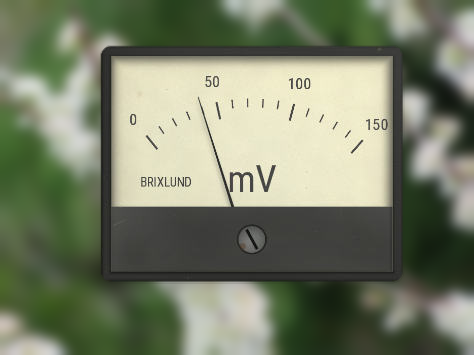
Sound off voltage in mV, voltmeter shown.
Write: 40 mV
